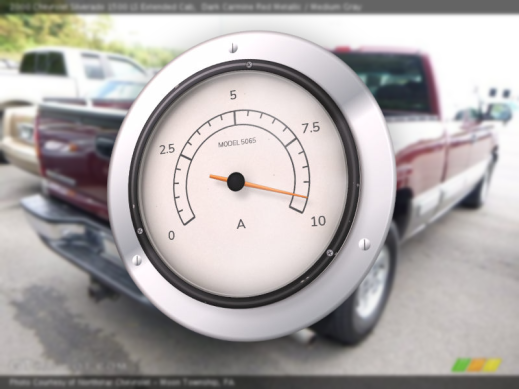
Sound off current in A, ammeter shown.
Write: 9.5 A
